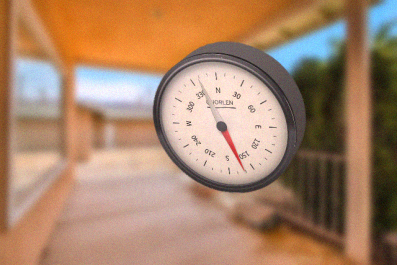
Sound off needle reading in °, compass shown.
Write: 160 °
